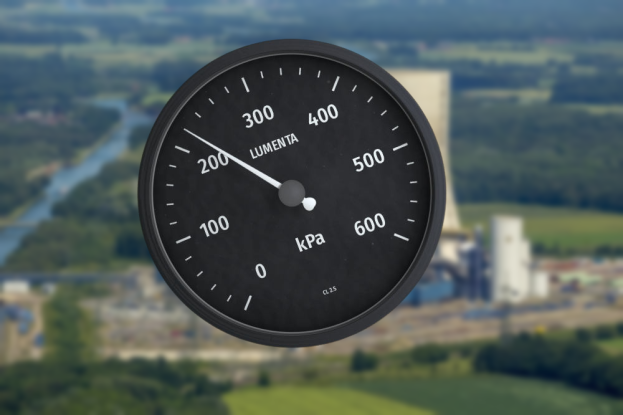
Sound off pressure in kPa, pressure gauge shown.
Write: 220 kPa
